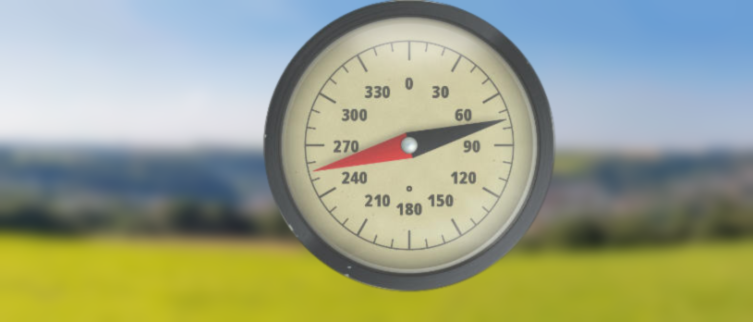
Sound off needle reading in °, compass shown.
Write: 255 °
